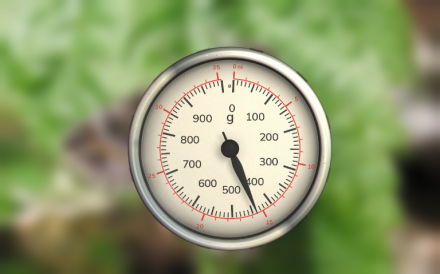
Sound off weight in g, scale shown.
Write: 440 g
